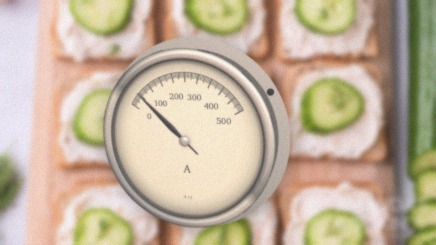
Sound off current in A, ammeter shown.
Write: 50 A
